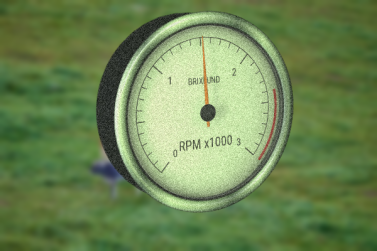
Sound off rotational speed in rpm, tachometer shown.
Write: 1500 rpm
